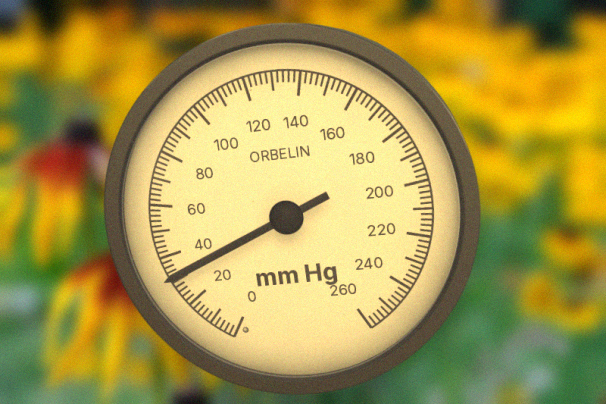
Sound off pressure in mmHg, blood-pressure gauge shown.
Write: 32 mmHg
